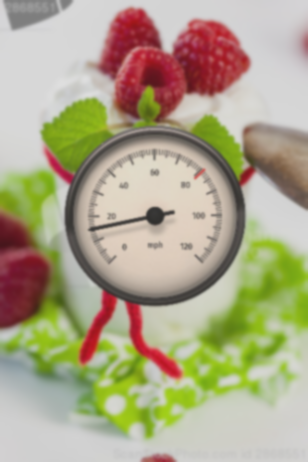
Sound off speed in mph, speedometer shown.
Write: 15 mph
